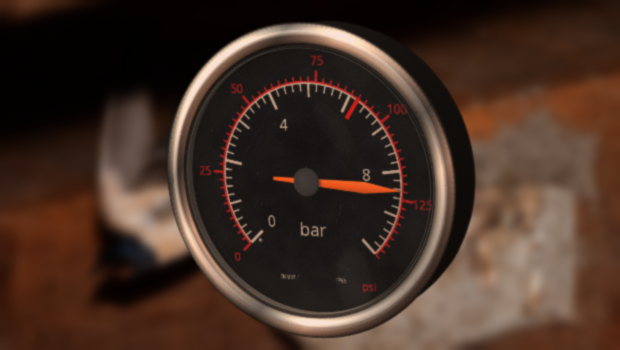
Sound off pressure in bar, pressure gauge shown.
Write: 8.4 bar
